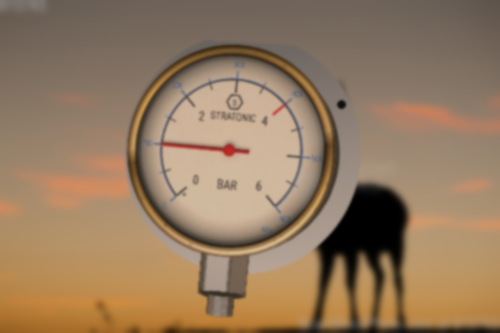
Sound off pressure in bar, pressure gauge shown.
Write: 1 bar
